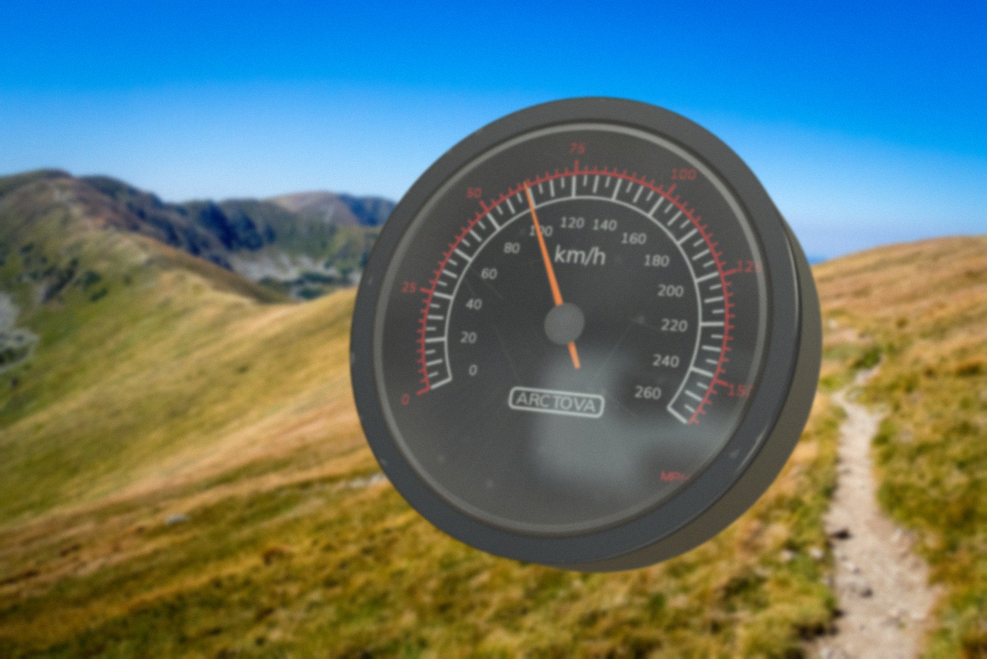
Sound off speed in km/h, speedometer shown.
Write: 100 km/h
